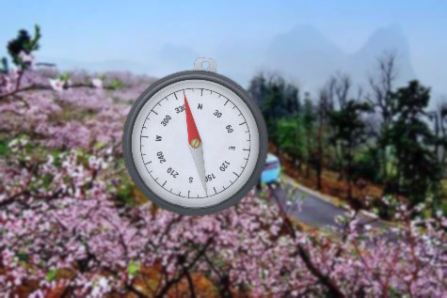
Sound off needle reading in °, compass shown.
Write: 340 °
